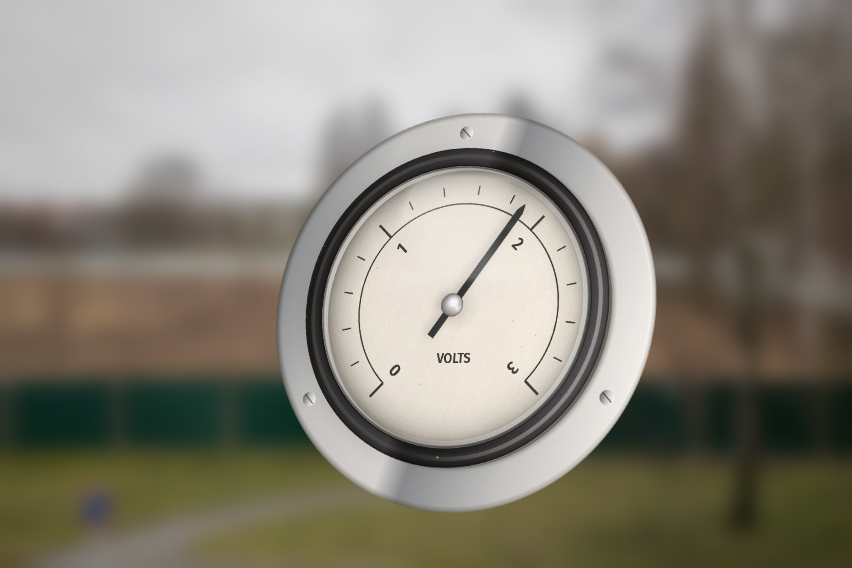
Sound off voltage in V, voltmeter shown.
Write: 1.9 V
